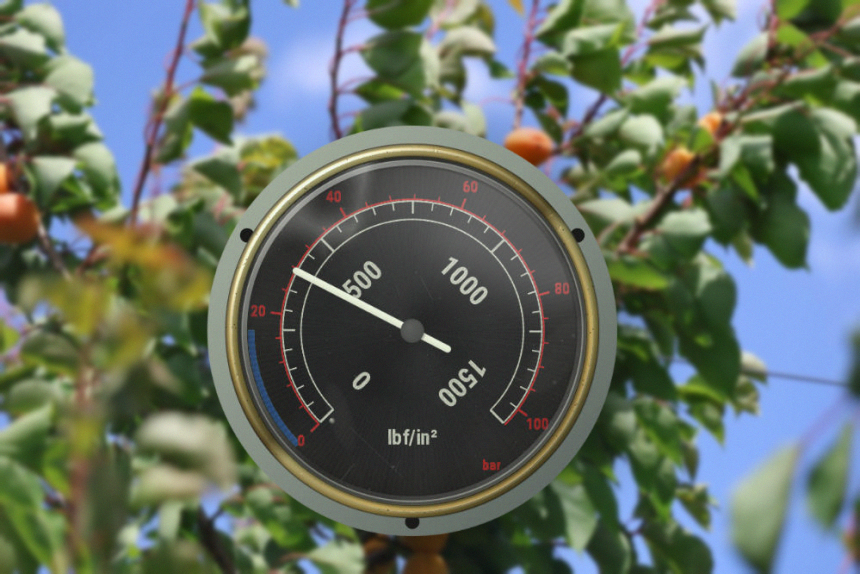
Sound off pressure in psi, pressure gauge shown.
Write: 400 psi
